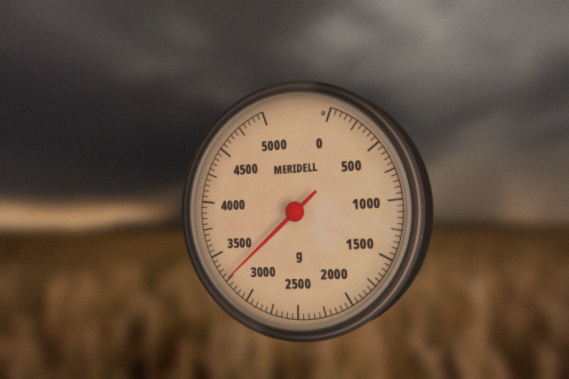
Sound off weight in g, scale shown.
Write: 3250 g
